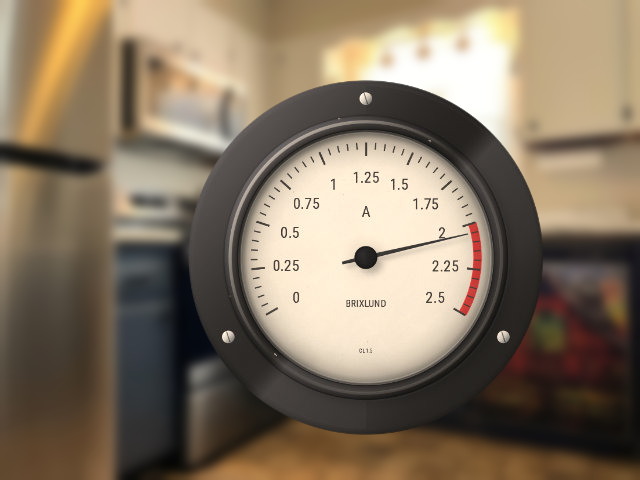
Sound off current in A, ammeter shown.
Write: 2.05 A
